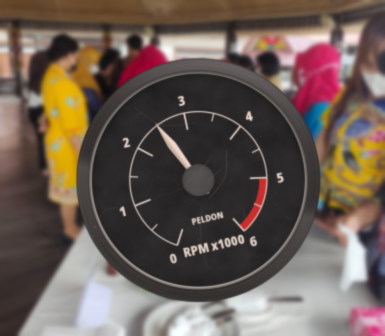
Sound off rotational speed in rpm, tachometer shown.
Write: 2500 rpm
